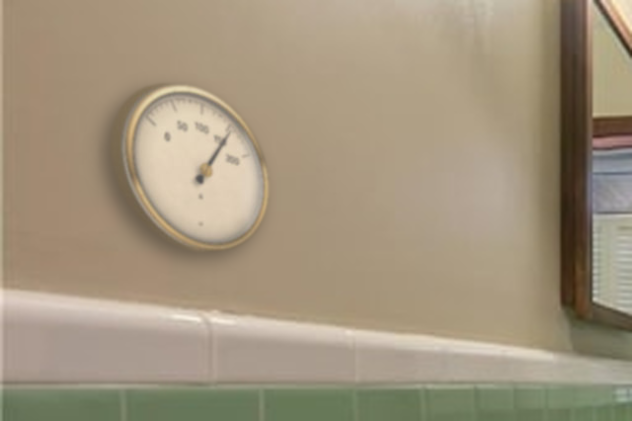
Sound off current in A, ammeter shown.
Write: 150 A
